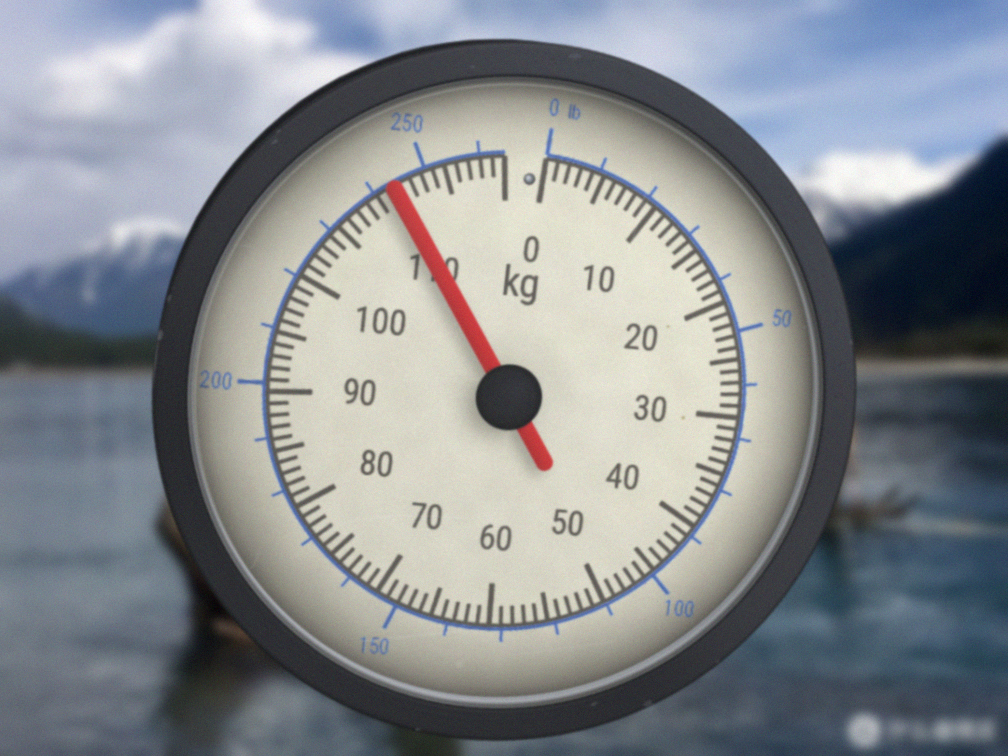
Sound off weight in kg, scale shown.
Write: 110.5 kg
